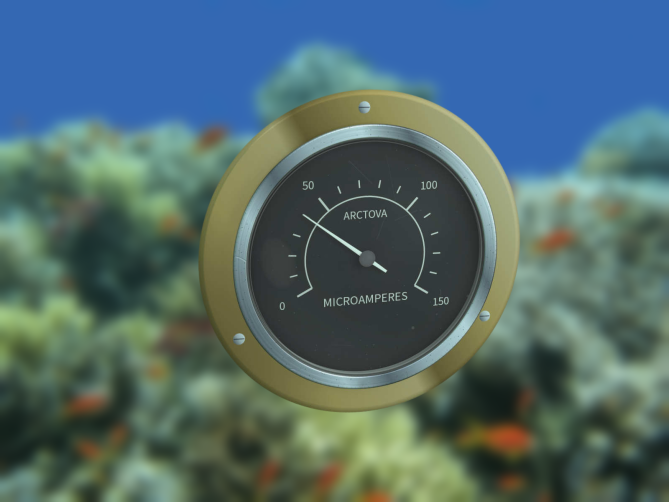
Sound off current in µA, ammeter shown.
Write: 40 µA
